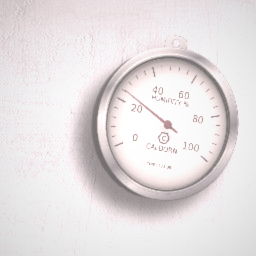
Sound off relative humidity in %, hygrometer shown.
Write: 24 %
